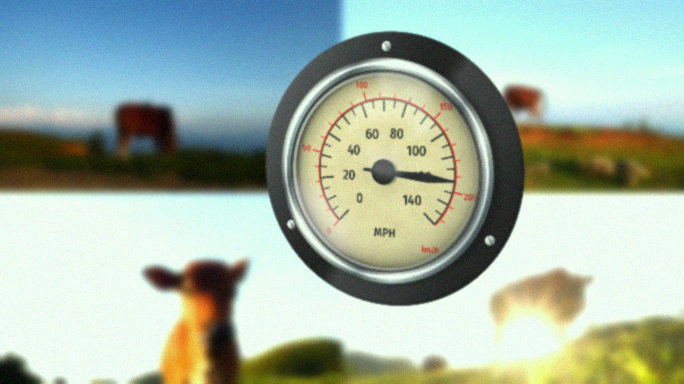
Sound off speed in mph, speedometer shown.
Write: 120 mph
